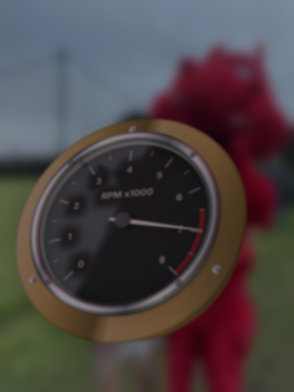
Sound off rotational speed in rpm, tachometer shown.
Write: 7000 rpm
